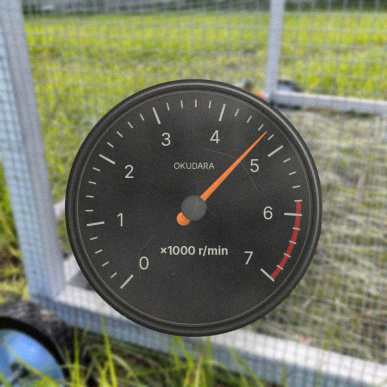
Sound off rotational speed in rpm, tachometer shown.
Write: 4700 rpm
